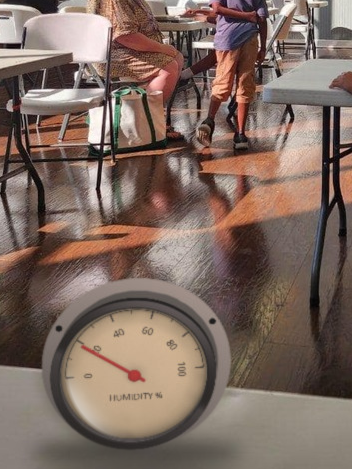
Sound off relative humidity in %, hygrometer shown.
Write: 20 %
